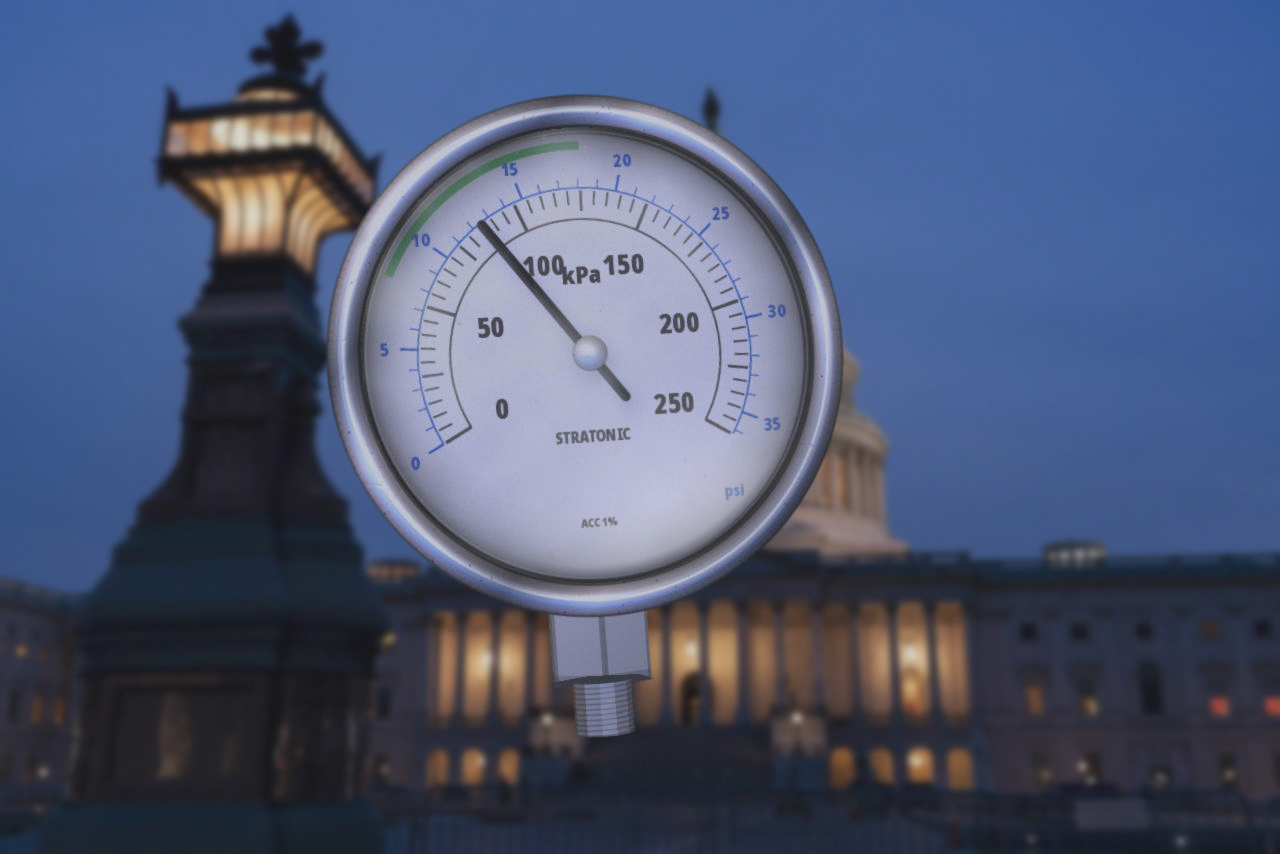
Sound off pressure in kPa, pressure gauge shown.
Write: 85 kPa
